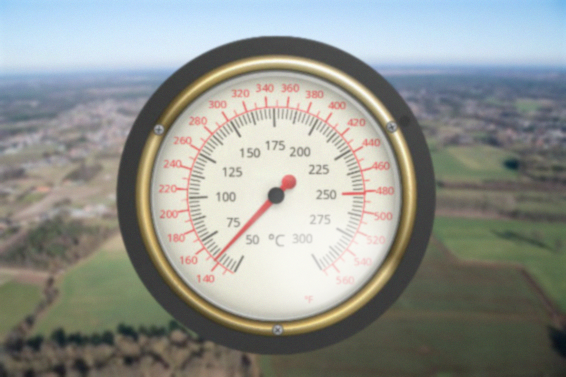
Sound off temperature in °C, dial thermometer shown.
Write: 62.5 °C
